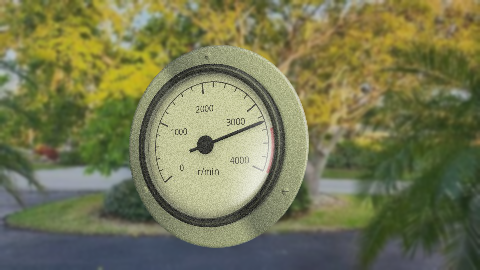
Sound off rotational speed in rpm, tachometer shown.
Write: 3300 rpm
